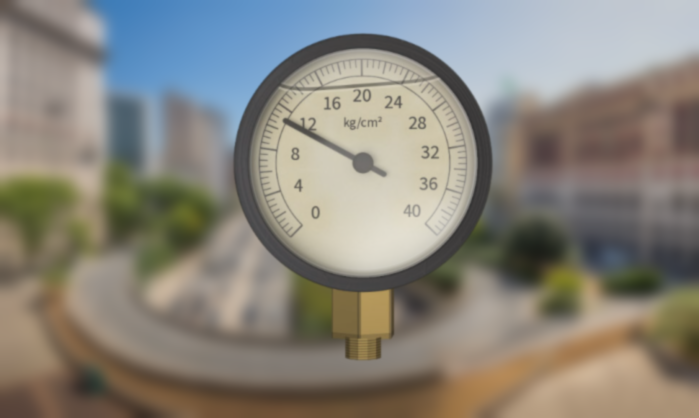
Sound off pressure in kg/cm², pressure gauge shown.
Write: 11 kg/cm²
